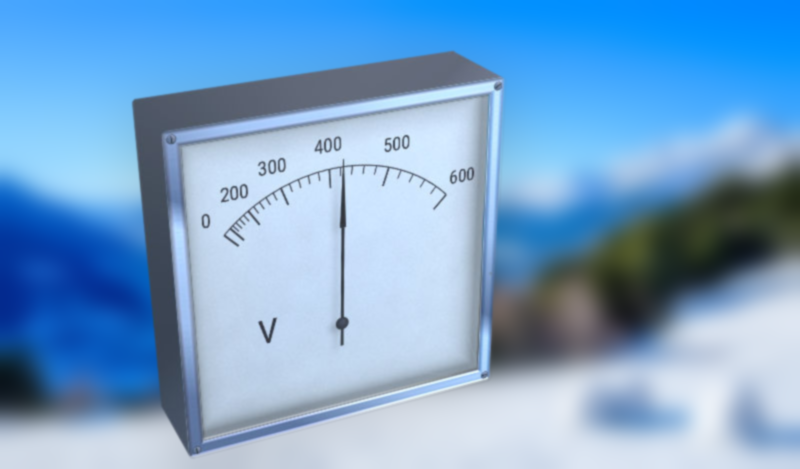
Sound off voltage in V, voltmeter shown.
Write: 420 V
